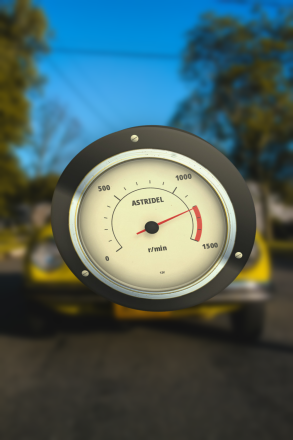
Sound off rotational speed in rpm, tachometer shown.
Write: 1200 rpm
